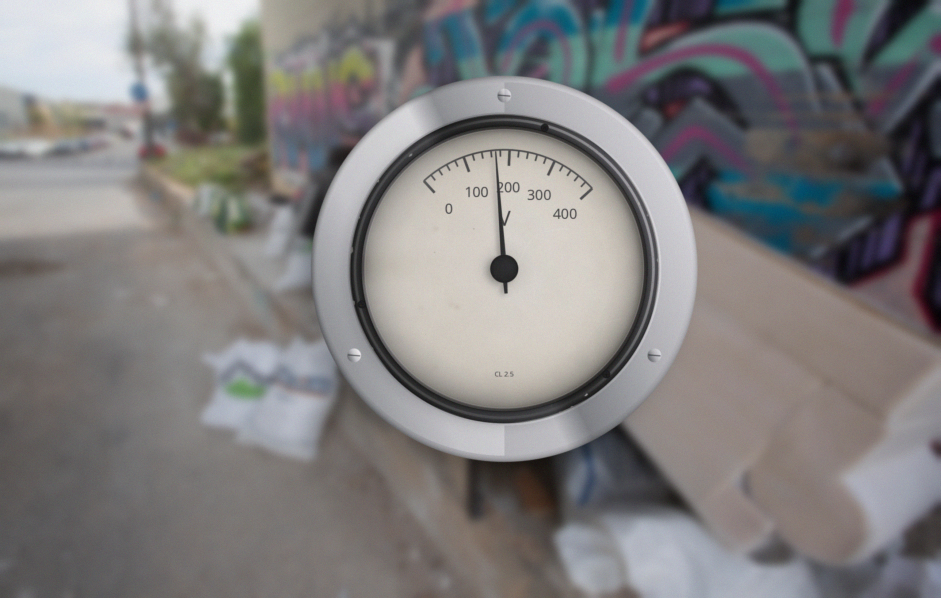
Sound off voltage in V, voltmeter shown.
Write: 170 V
